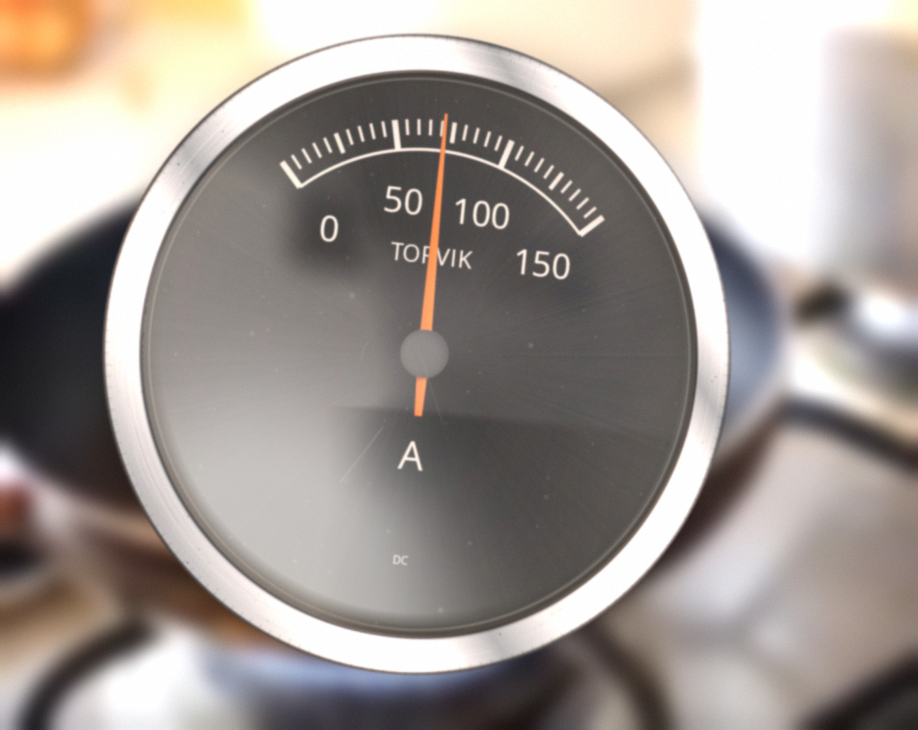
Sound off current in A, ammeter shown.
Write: 70 A
